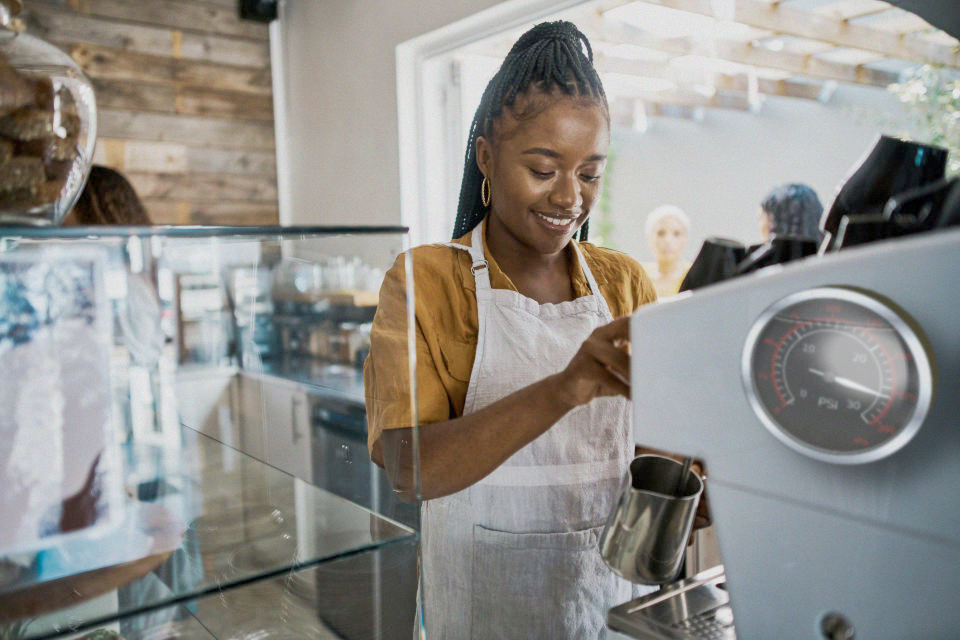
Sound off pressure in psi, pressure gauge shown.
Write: 26 psi
